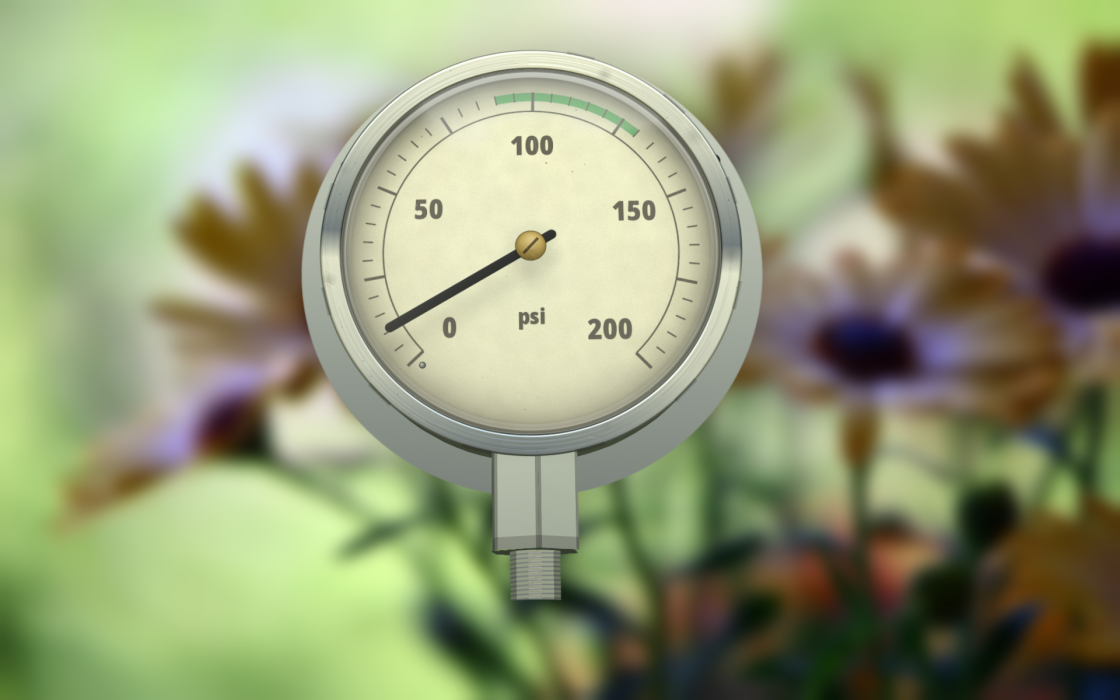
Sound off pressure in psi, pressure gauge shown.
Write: 10 psi
